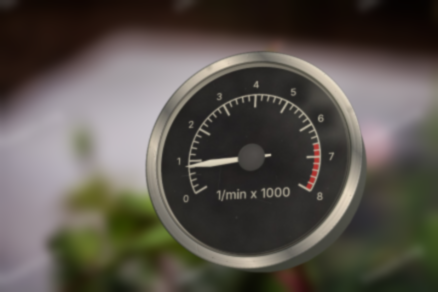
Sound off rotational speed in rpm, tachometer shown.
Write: 800 rpm
